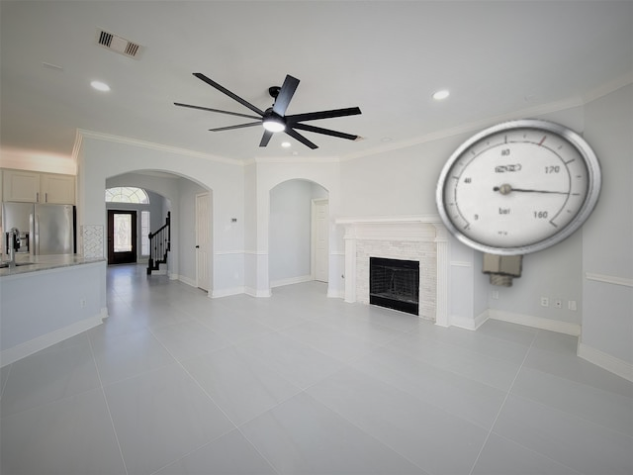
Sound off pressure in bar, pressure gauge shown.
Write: 140 bar
